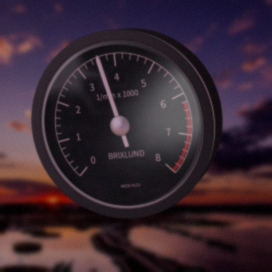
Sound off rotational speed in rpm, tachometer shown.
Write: 3600 rpm
